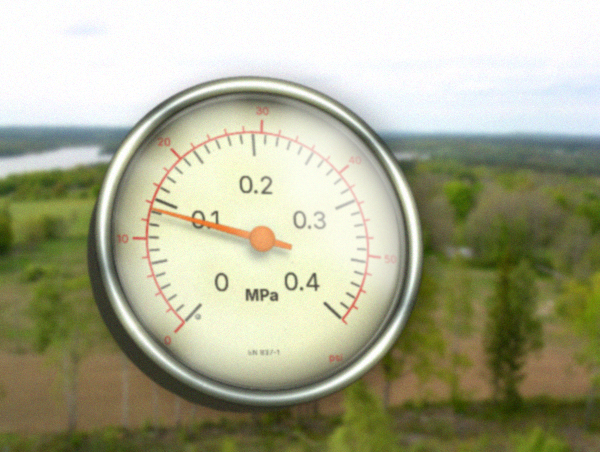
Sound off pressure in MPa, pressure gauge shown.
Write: 0.09 MPa
